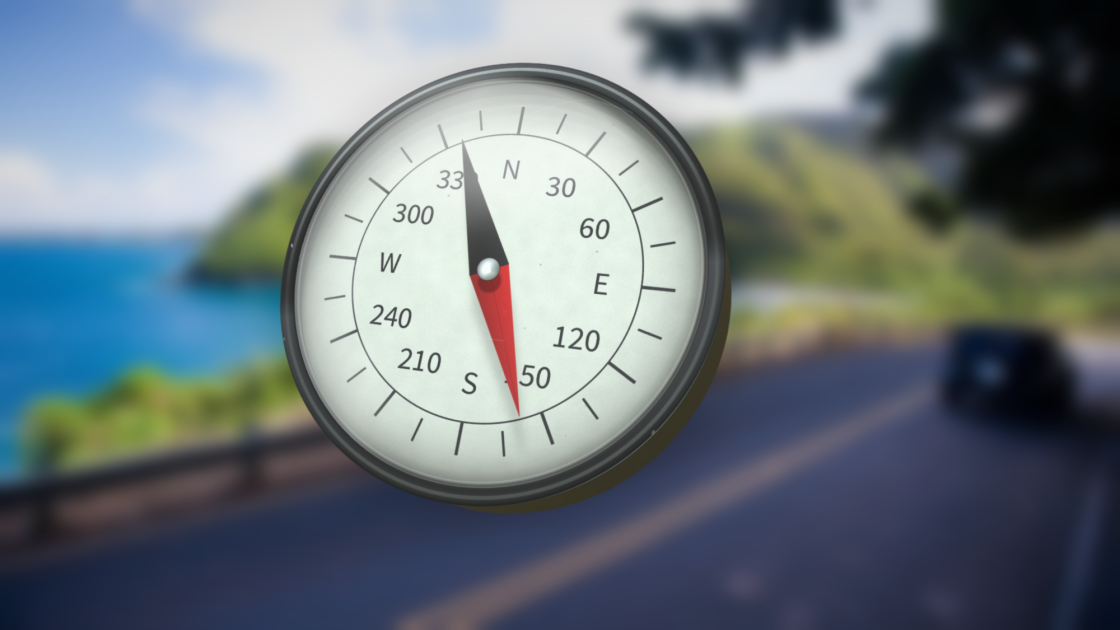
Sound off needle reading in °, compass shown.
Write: 157.5 °
